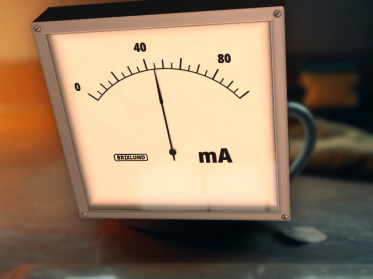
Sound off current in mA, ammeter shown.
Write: 45 mA
